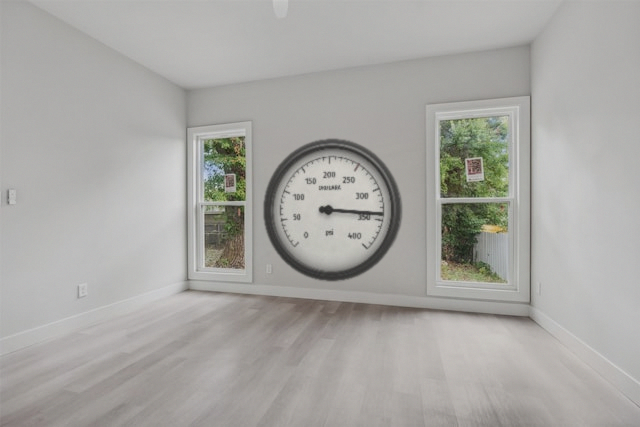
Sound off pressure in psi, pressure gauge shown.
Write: 340 psi
